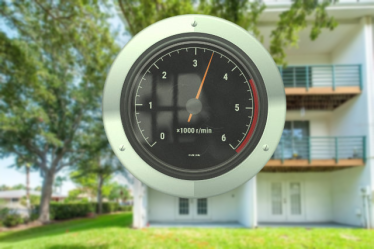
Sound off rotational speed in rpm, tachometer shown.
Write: 3400 rpm
